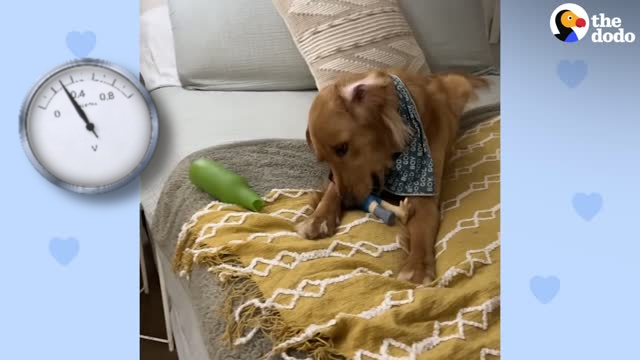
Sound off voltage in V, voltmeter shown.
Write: 0.3 V
